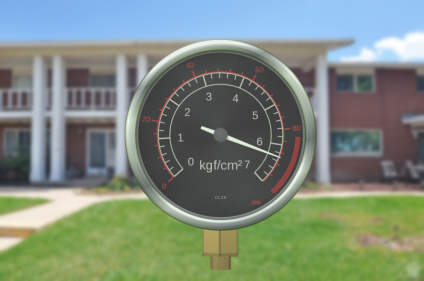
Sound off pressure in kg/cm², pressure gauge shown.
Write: 6.3 kg/cm²
